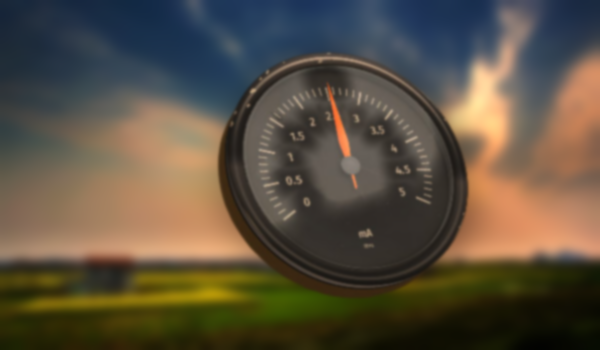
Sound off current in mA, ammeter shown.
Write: 2.5 mA
